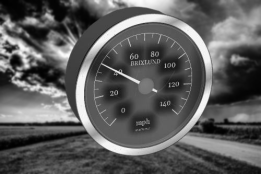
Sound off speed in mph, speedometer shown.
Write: 40 mph
